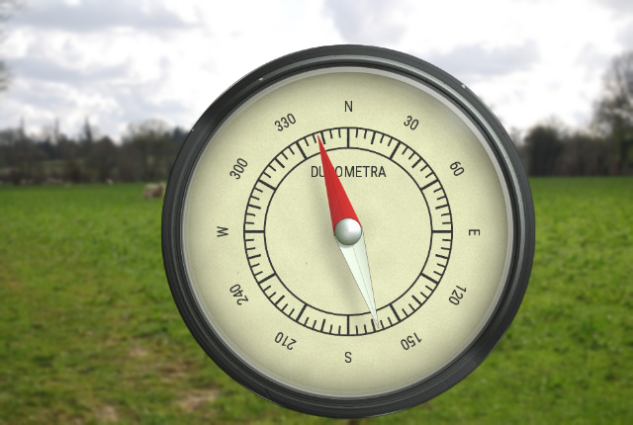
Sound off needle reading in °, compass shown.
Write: 342.5 °
